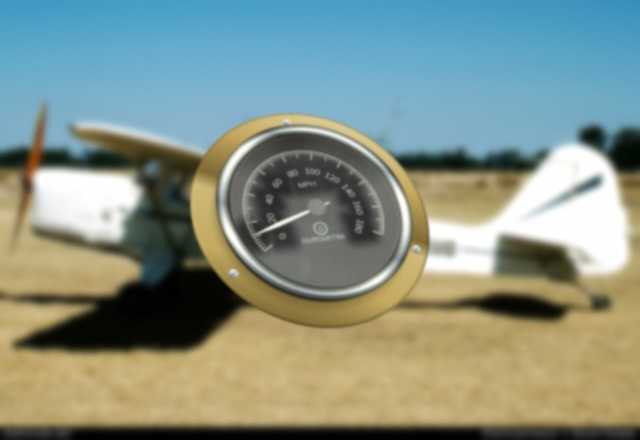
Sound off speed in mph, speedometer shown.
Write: 10 mph
